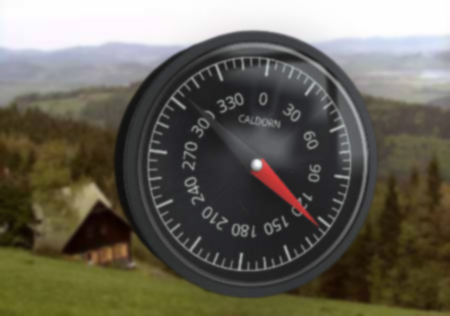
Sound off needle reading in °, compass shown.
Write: 125 °
